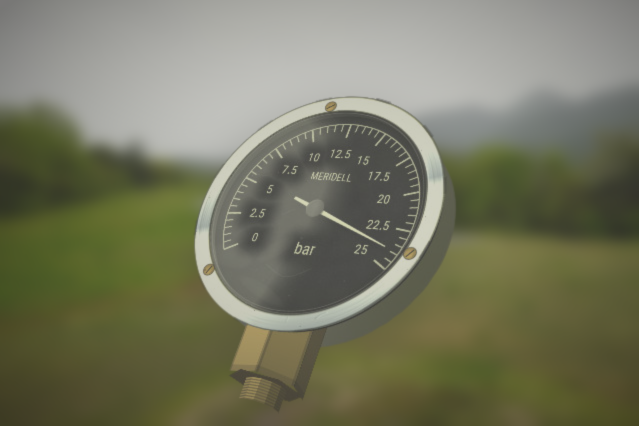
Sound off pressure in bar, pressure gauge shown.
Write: 24 bar
